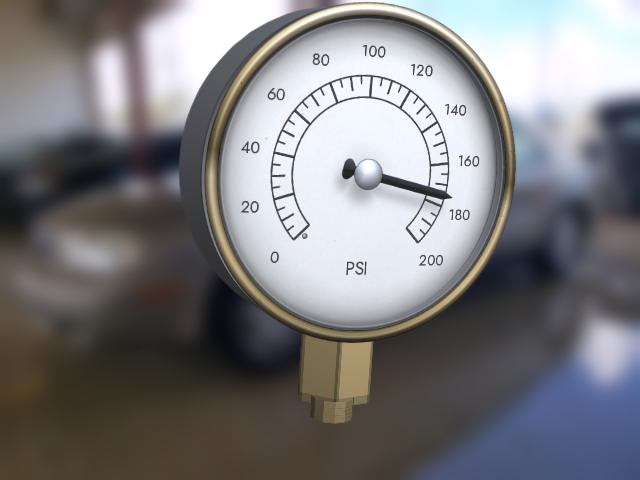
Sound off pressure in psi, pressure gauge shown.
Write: 175 psi
